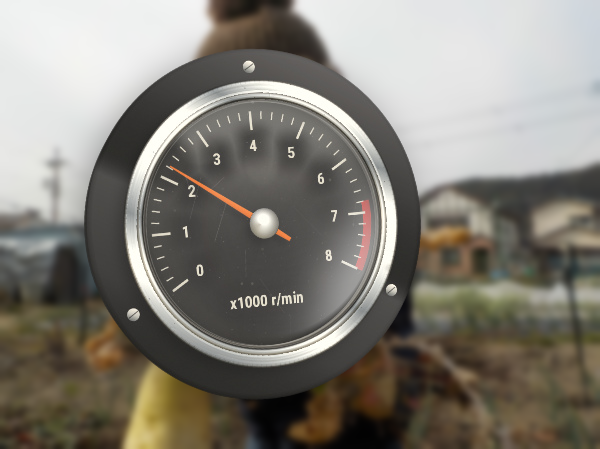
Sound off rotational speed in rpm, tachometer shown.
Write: 2200 rpm
